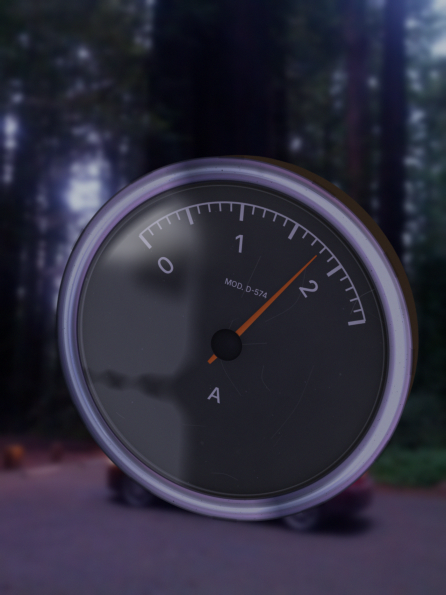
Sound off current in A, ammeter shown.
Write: 1.8 A
